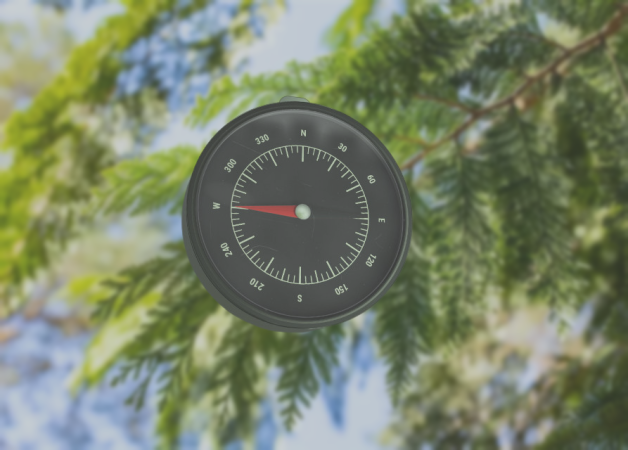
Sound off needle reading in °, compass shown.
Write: 270 °
